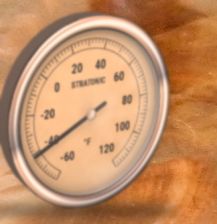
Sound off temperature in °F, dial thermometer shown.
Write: -40 °F
